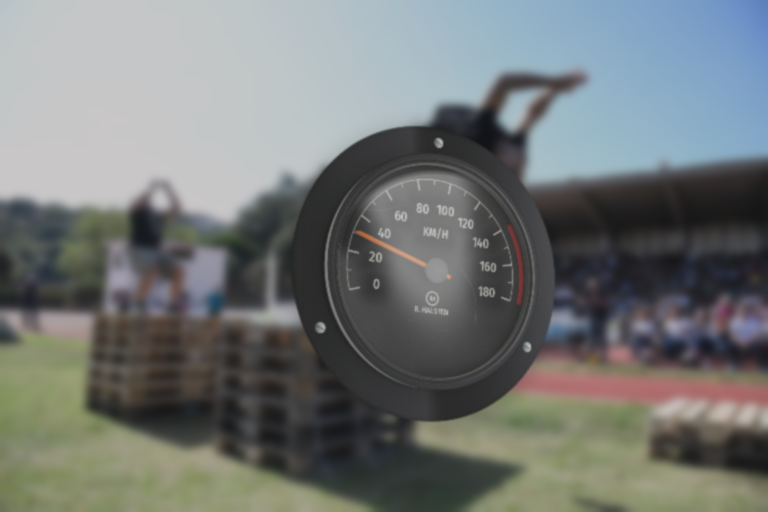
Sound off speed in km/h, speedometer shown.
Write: 30 km/h
